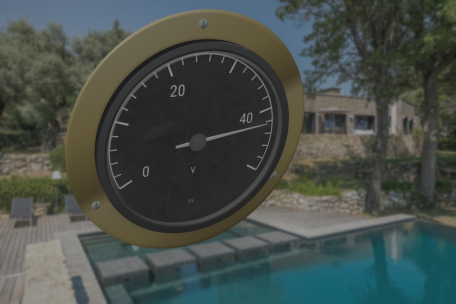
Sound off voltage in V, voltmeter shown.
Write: 42 V
